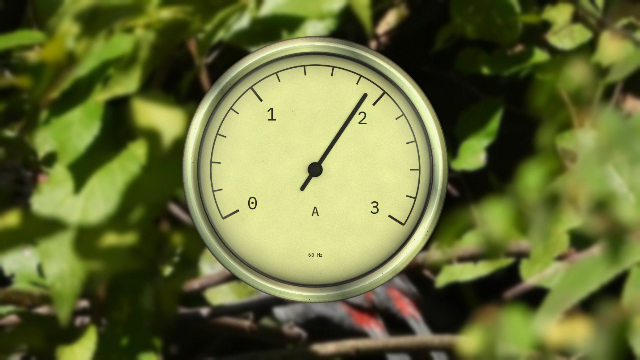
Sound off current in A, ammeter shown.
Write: 1.9 A
